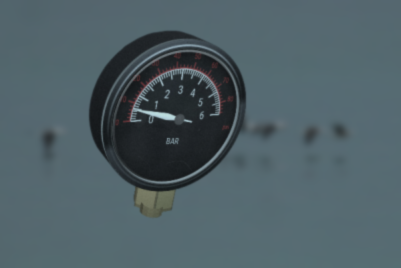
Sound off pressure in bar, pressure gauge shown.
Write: 0.5 bar
